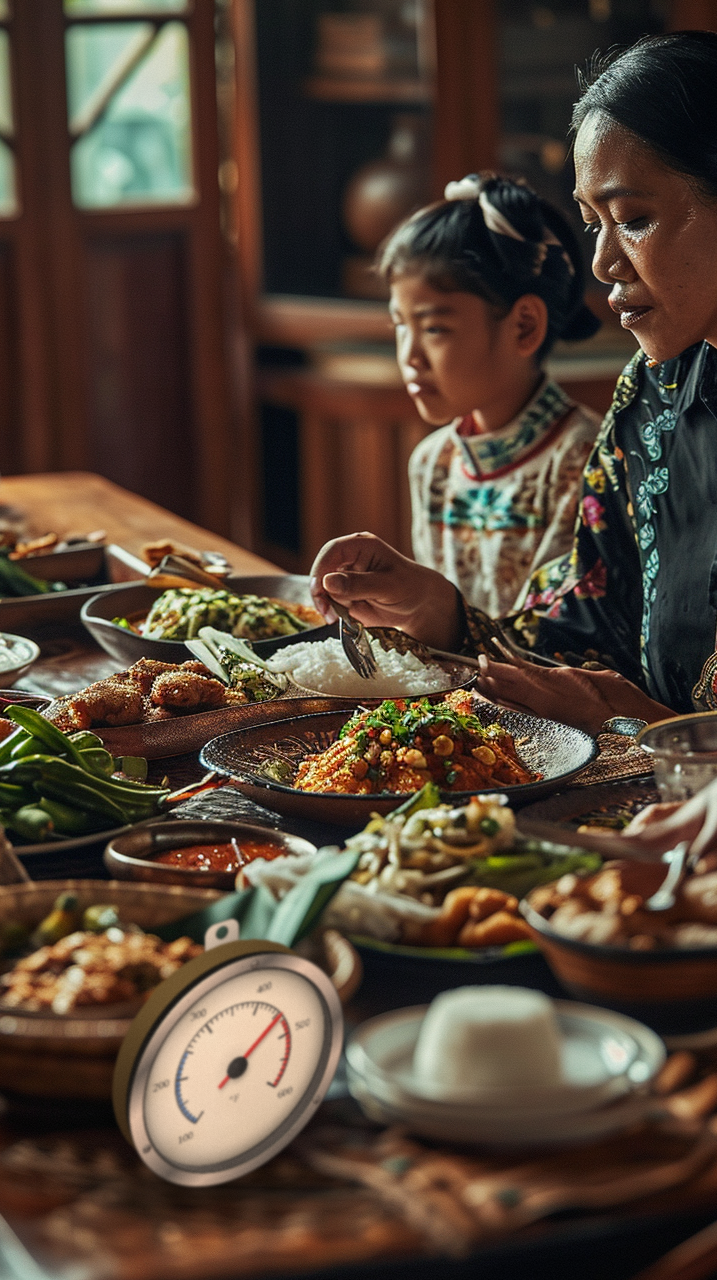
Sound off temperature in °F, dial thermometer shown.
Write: 450 °F
